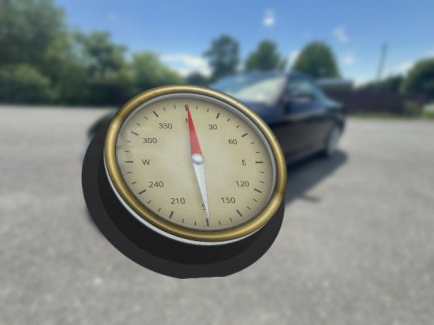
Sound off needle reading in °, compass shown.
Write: 0 °
